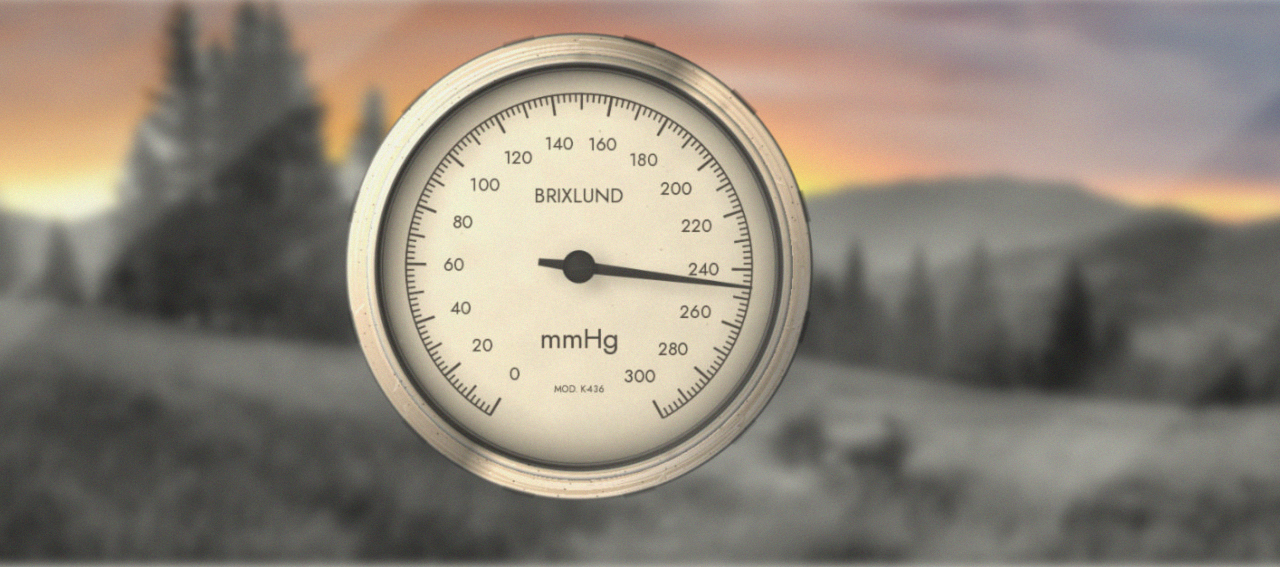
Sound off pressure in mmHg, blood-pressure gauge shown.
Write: 246 mmHg
